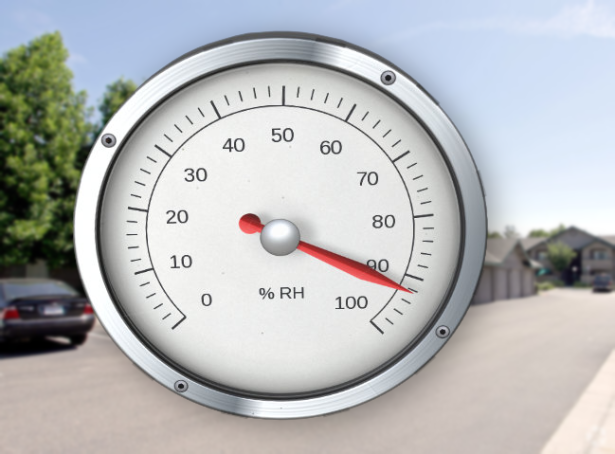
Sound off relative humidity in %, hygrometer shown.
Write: 92 %
